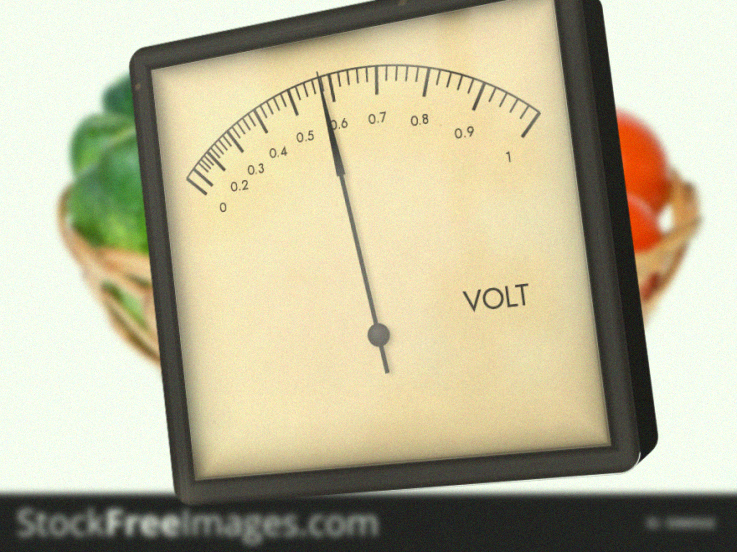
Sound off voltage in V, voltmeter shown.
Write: 0.58 V
